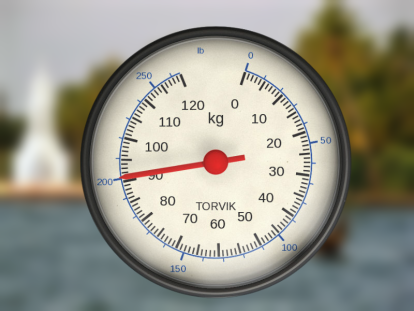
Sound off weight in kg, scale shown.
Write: 91 kg
